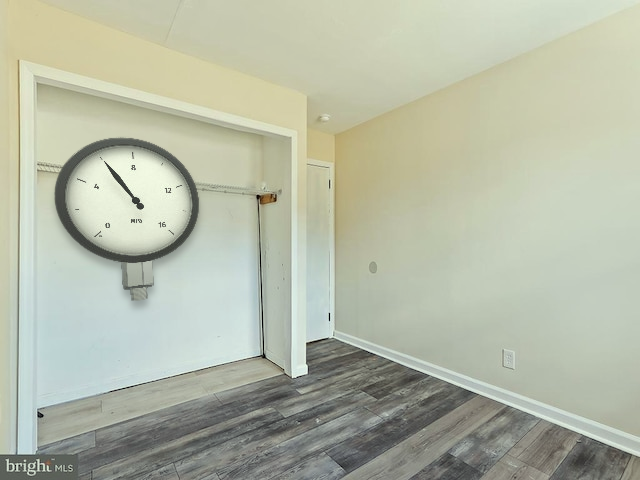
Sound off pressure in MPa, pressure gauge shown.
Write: 6 MPa
